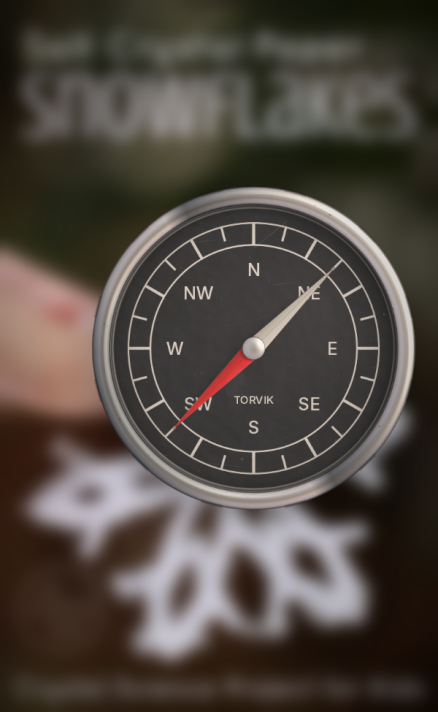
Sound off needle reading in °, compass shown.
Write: 225 °
